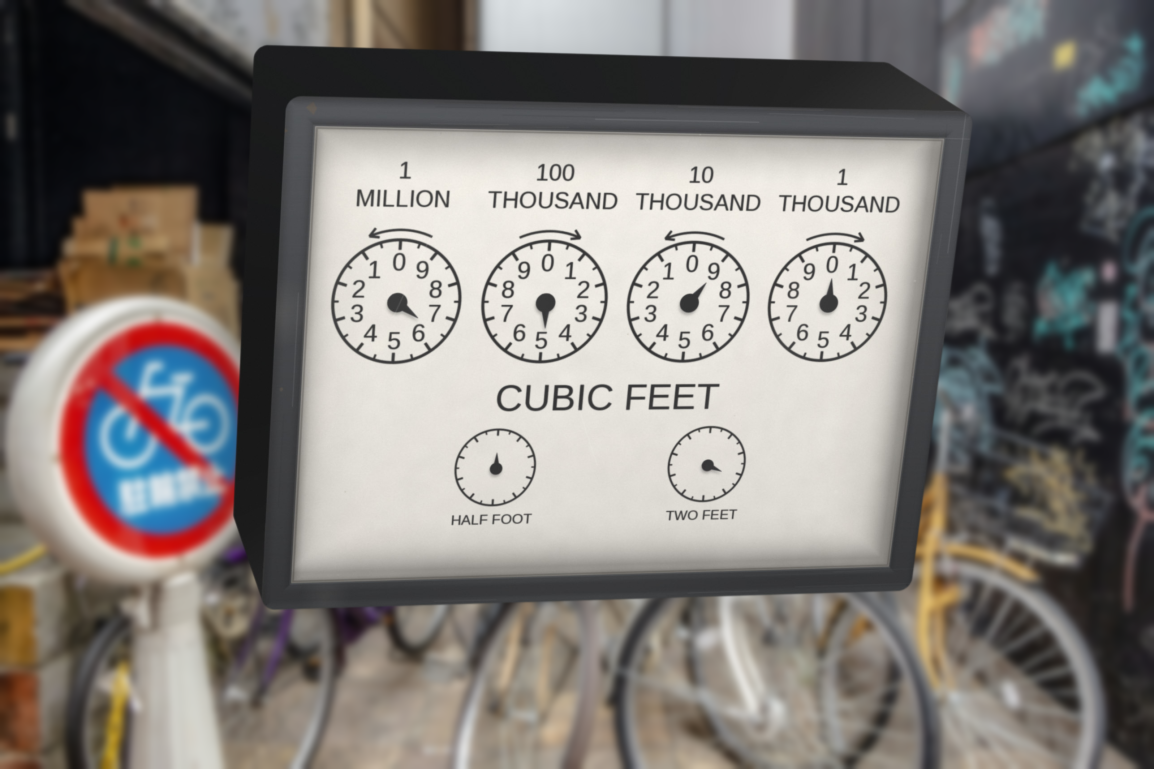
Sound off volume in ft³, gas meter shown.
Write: 649000 ft³
